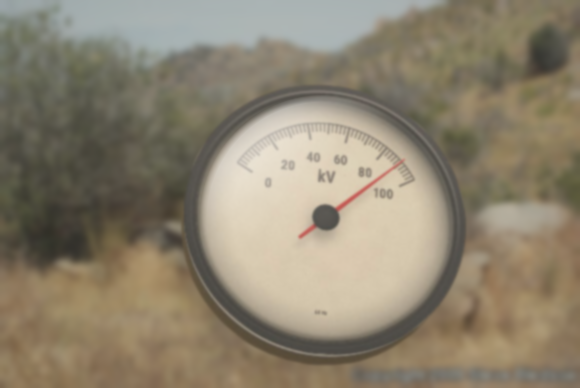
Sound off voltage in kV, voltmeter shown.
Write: 90 kV
